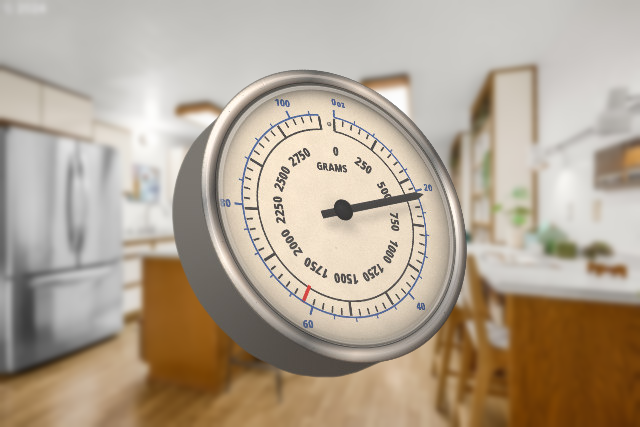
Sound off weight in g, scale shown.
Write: 600 g
